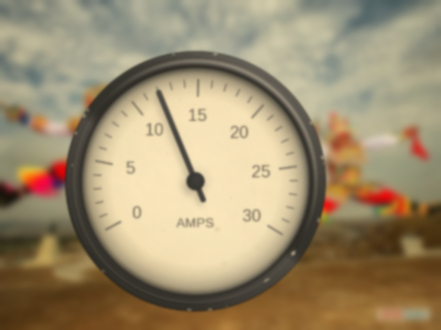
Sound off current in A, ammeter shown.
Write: 12 A
